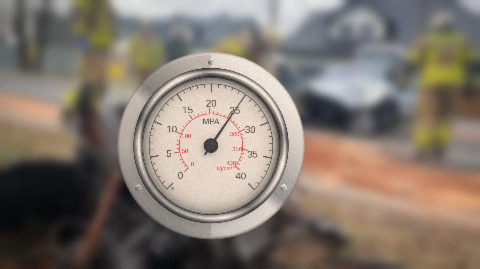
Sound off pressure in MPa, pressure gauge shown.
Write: 25 MPa
